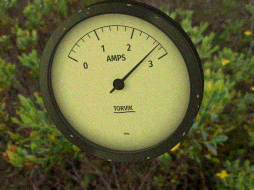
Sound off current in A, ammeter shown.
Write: 2.7 A
